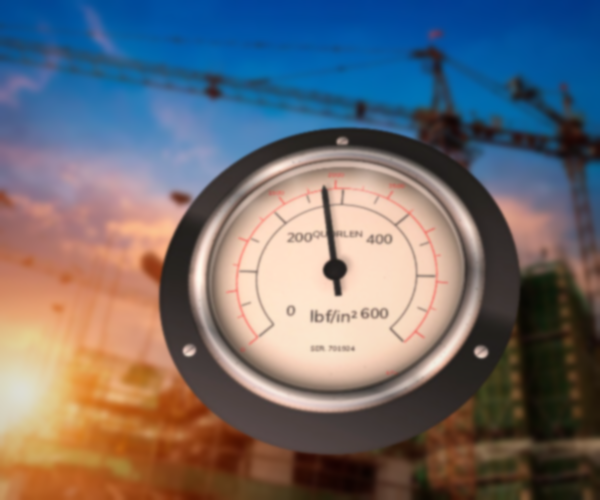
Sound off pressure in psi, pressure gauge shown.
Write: 275 psi
